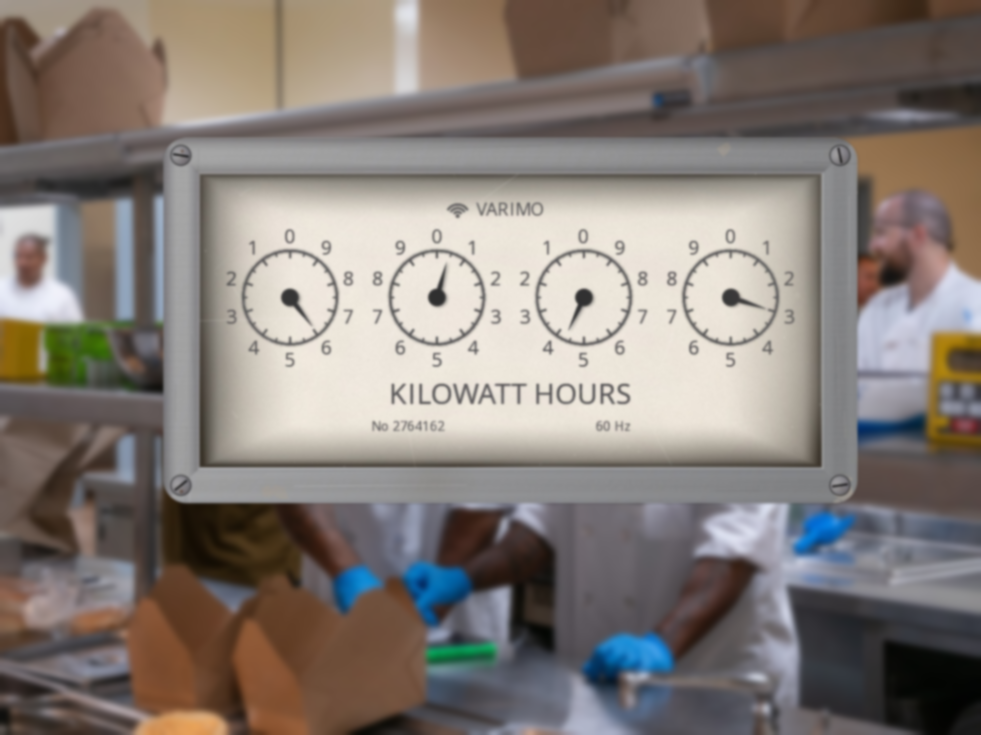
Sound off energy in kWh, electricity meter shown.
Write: 6043 kWh
